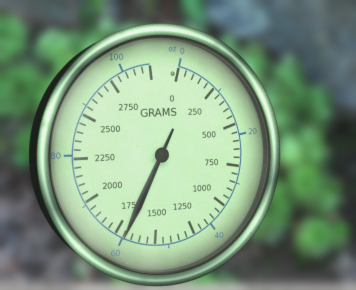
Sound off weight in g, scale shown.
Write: 1700 g
